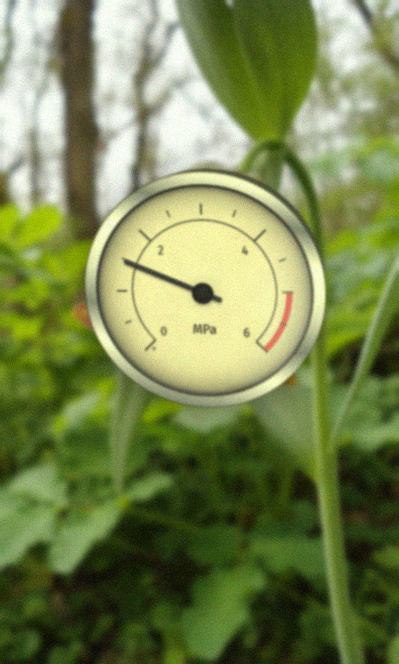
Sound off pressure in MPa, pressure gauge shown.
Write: 1.5 MPa
